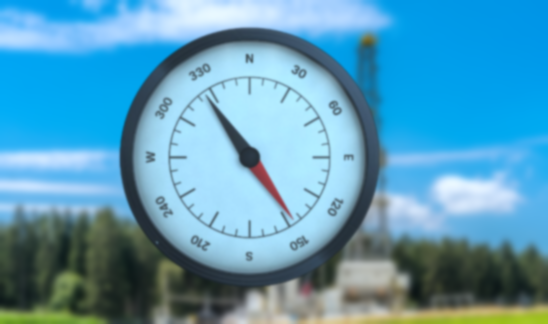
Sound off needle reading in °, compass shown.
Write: 145 °
